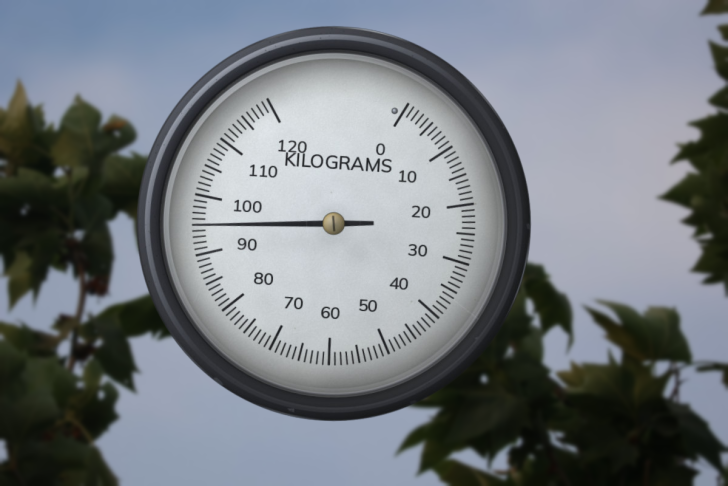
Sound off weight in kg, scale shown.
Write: 95 kg
